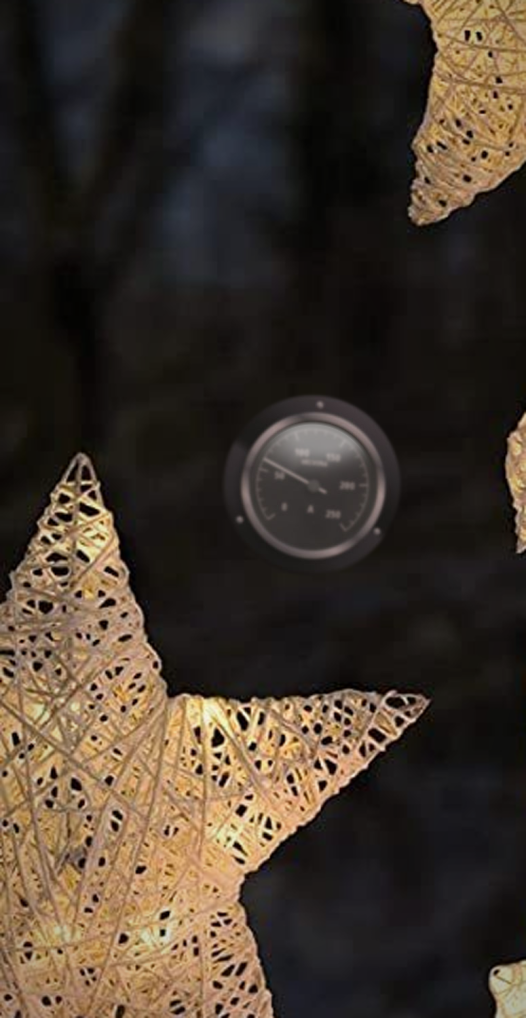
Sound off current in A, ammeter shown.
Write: 60 A
